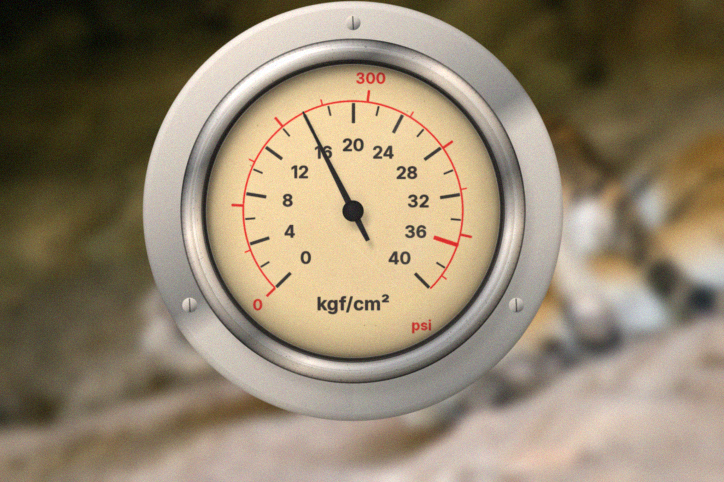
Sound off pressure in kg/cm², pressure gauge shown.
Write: 16 kg/cm²
